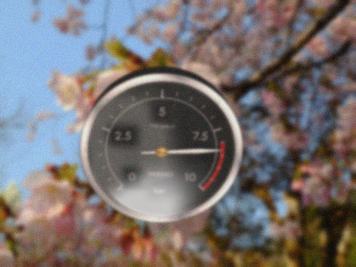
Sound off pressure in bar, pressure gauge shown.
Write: 8.25 bar
